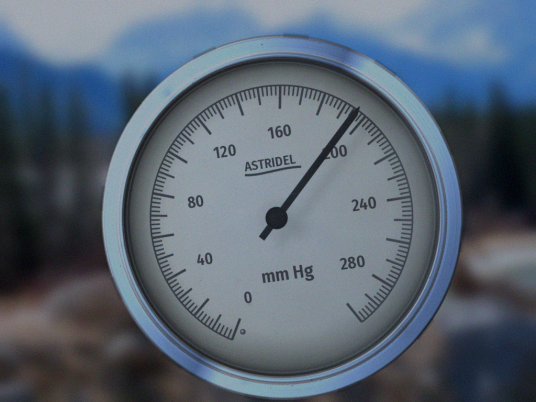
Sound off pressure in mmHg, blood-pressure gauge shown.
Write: 196 mmHg
